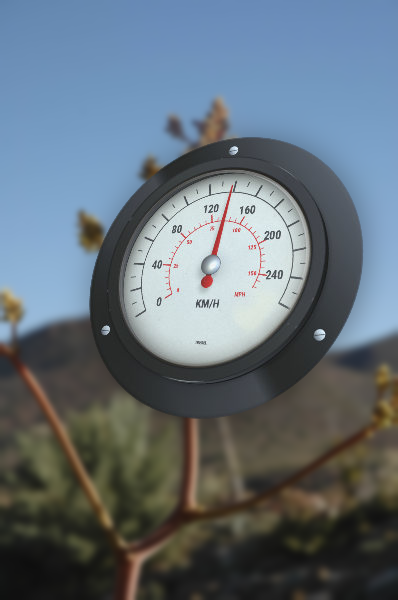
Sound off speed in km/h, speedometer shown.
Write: 140 km/h
